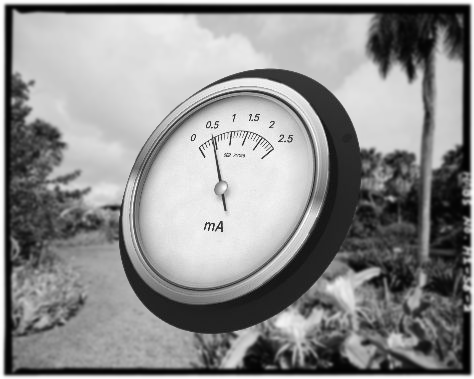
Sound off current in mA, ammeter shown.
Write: 0.5 mA
